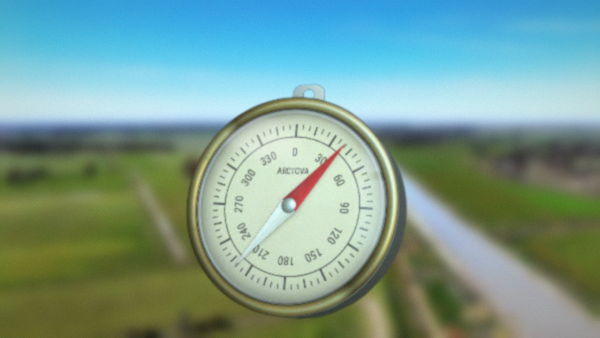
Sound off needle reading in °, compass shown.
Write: 40 °
